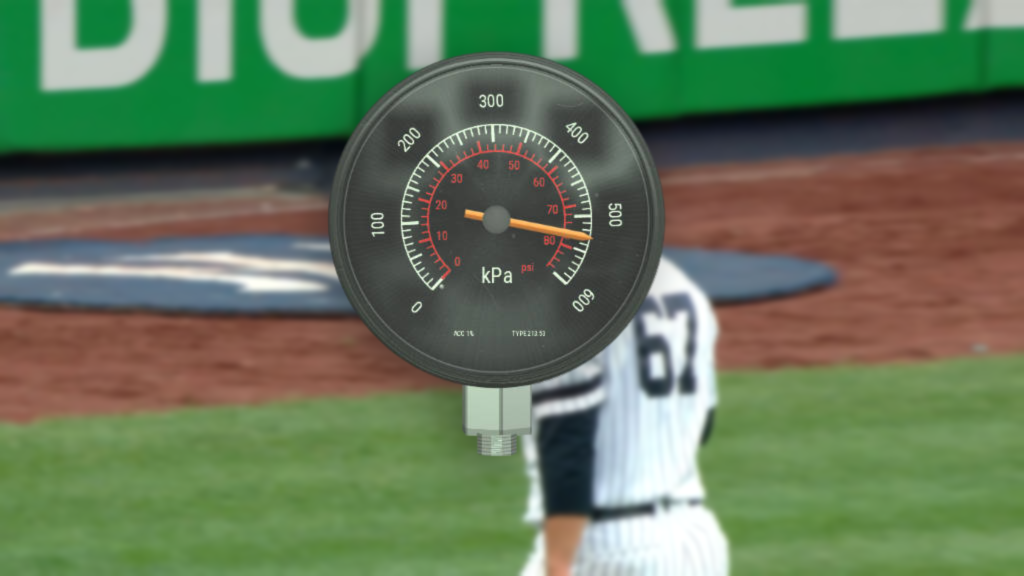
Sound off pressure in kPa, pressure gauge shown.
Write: 530 kPa
